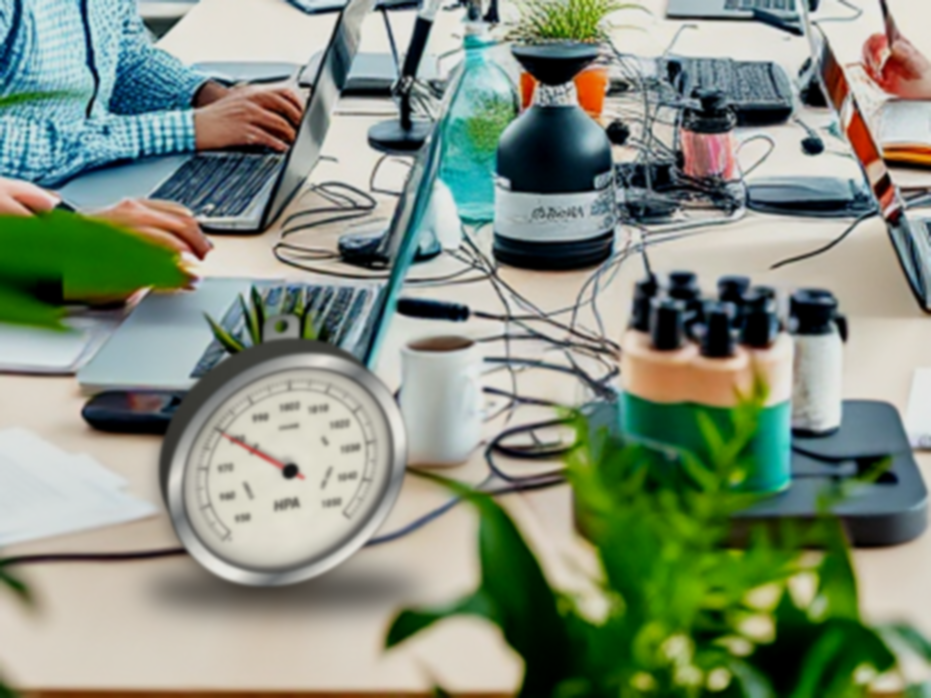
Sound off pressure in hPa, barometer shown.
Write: 980 hPa
